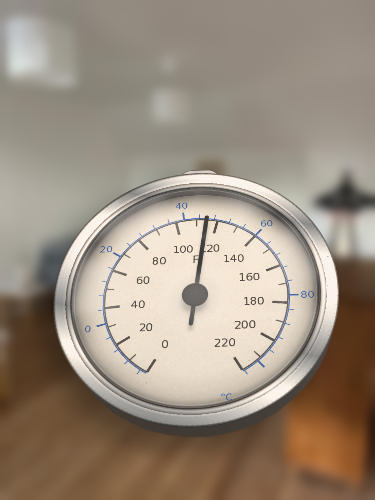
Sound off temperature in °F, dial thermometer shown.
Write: 115 °F
